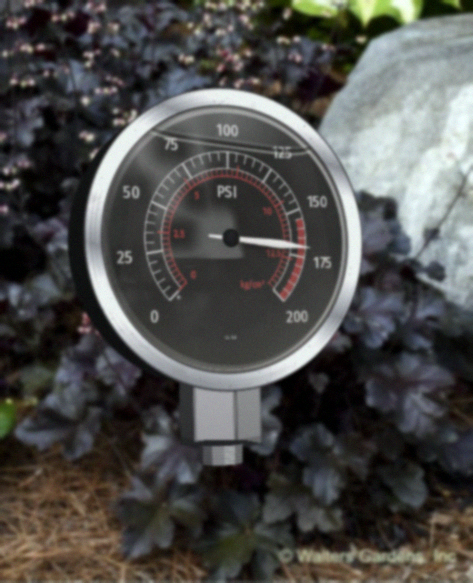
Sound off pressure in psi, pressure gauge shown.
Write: 170 psi
